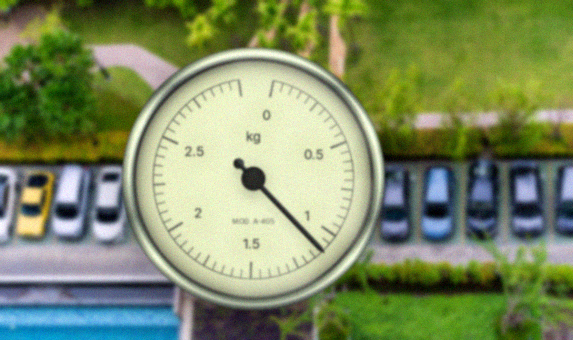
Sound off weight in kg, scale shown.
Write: 1.1 kg
